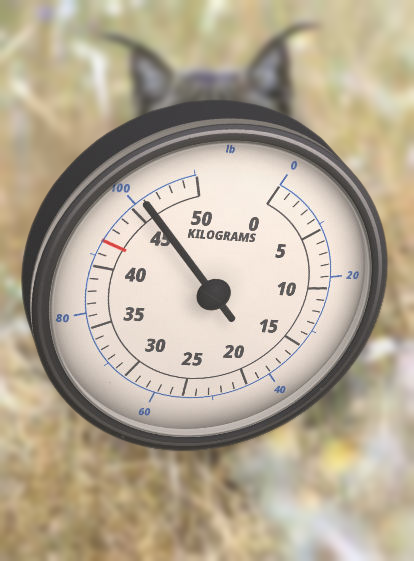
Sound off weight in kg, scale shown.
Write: 46 kg
